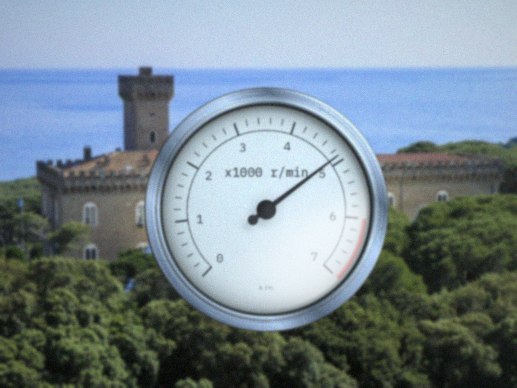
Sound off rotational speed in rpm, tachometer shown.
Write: 4900 rpm
